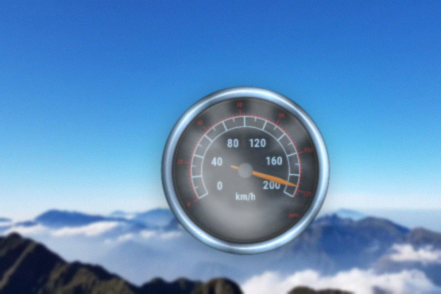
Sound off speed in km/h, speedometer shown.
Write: 190 km/h
